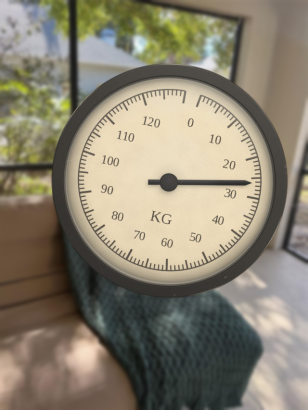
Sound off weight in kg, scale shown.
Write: 26 kg
